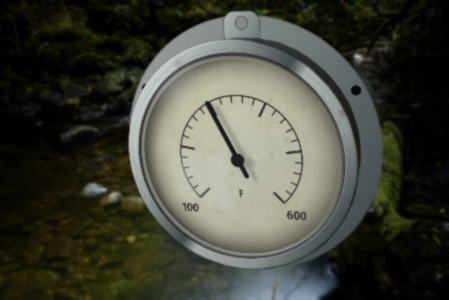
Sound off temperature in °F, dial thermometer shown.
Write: 300 °F
